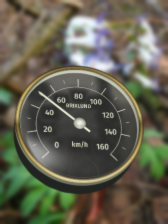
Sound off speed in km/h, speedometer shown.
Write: 50 km/h
